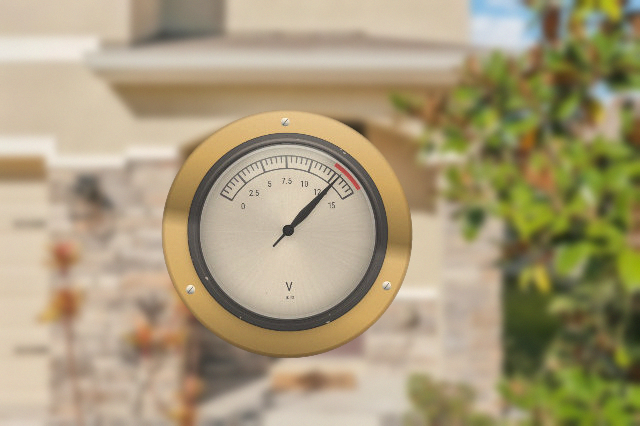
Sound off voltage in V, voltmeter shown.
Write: 13 V
